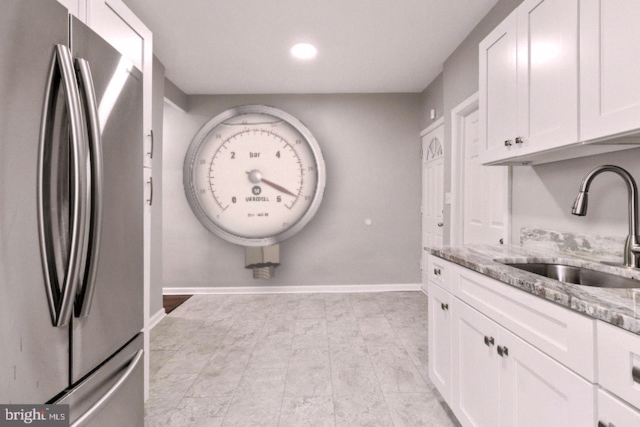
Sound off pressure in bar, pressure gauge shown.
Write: 5.6 bar
